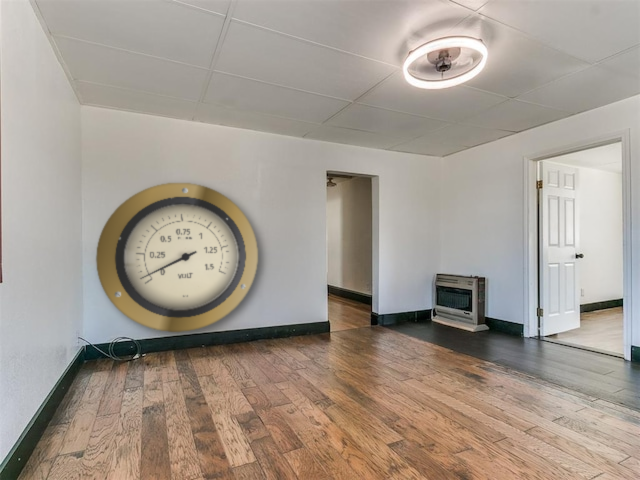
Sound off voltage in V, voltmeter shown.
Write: 0.05 V
